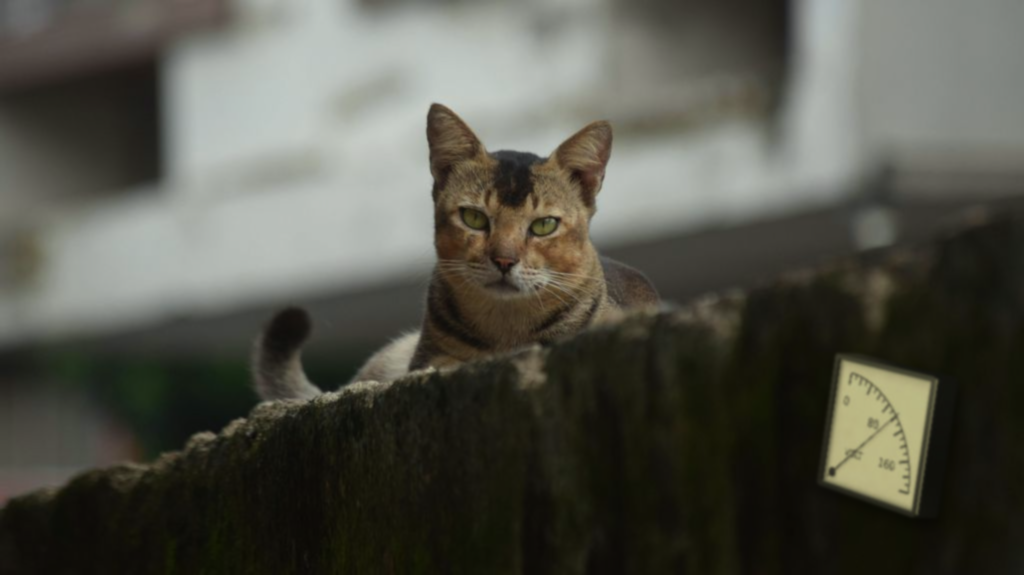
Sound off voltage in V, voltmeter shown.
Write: 100 V
